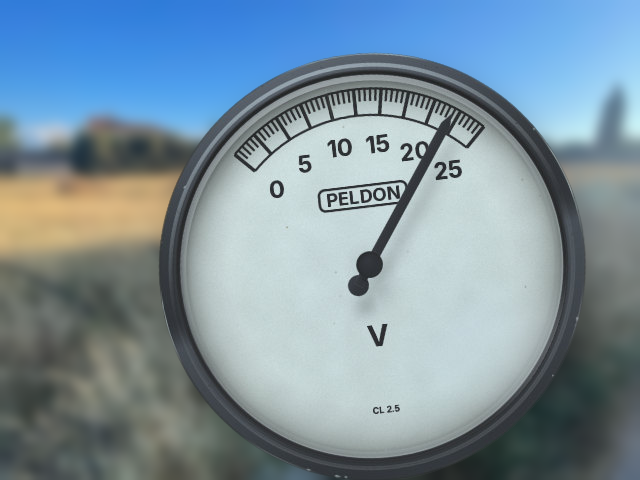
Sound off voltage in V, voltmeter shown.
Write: 22 V
